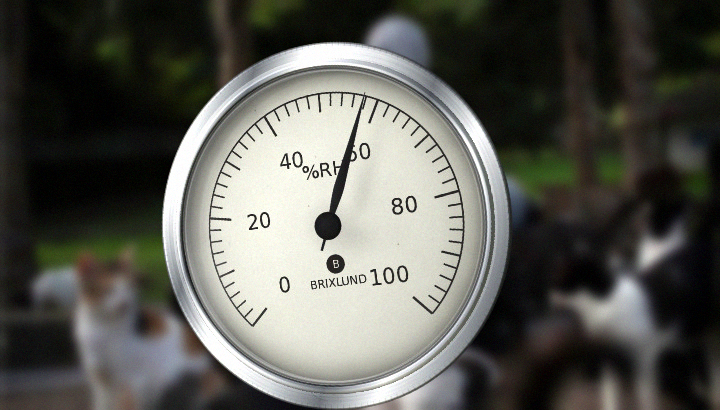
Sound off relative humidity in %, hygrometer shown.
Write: 58 %
